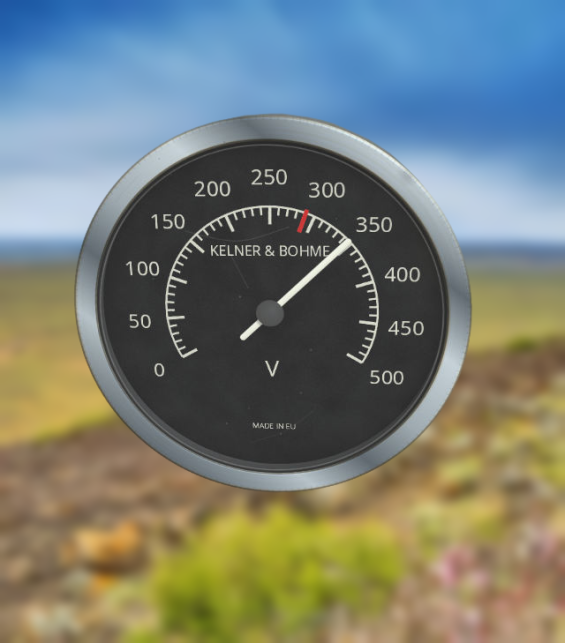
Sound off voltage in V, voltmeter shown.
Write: 345 V
